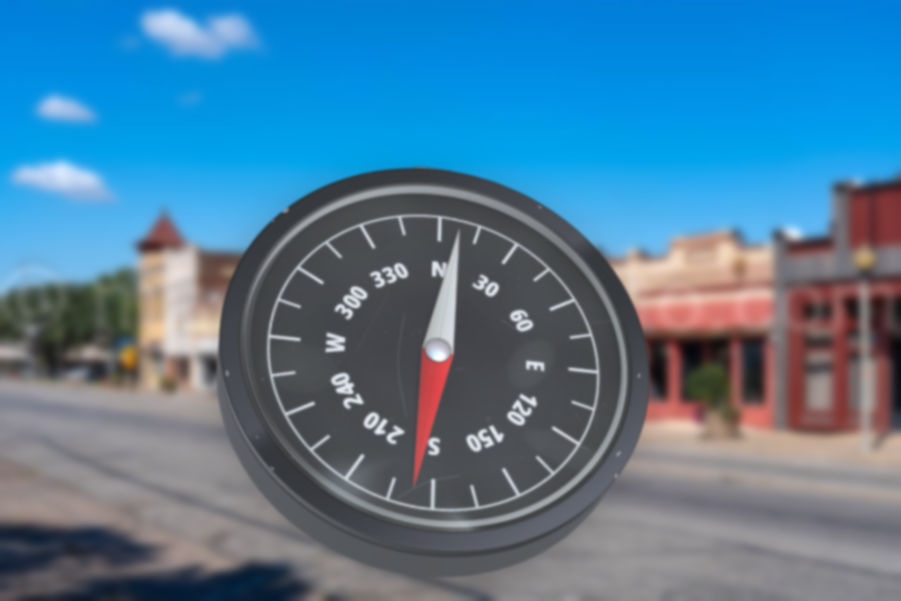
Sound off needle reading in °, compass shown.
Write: 187.5 °
